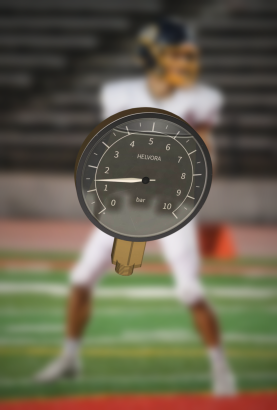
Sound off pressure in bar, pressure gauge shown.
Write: 1.5 bar
